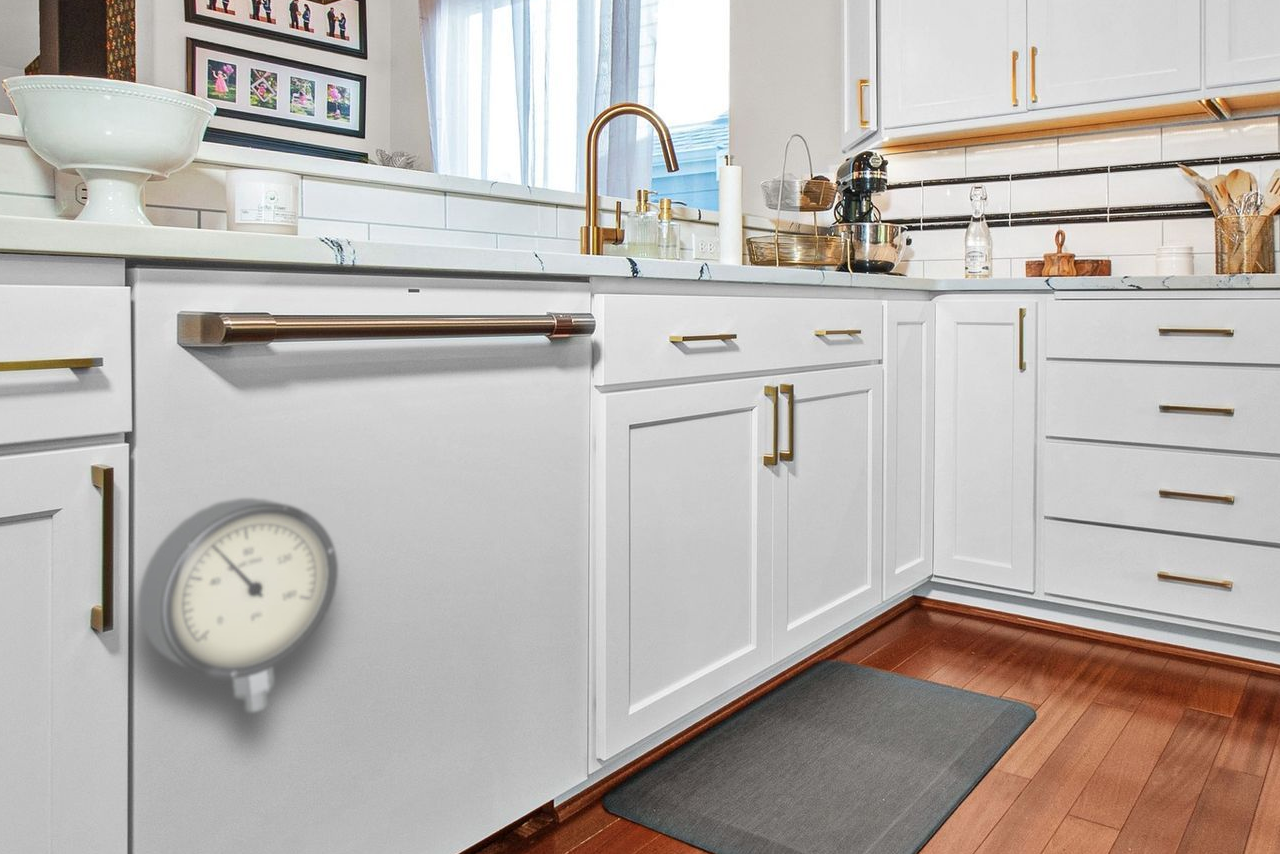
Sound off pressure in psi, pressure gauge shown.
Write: 60 psi
